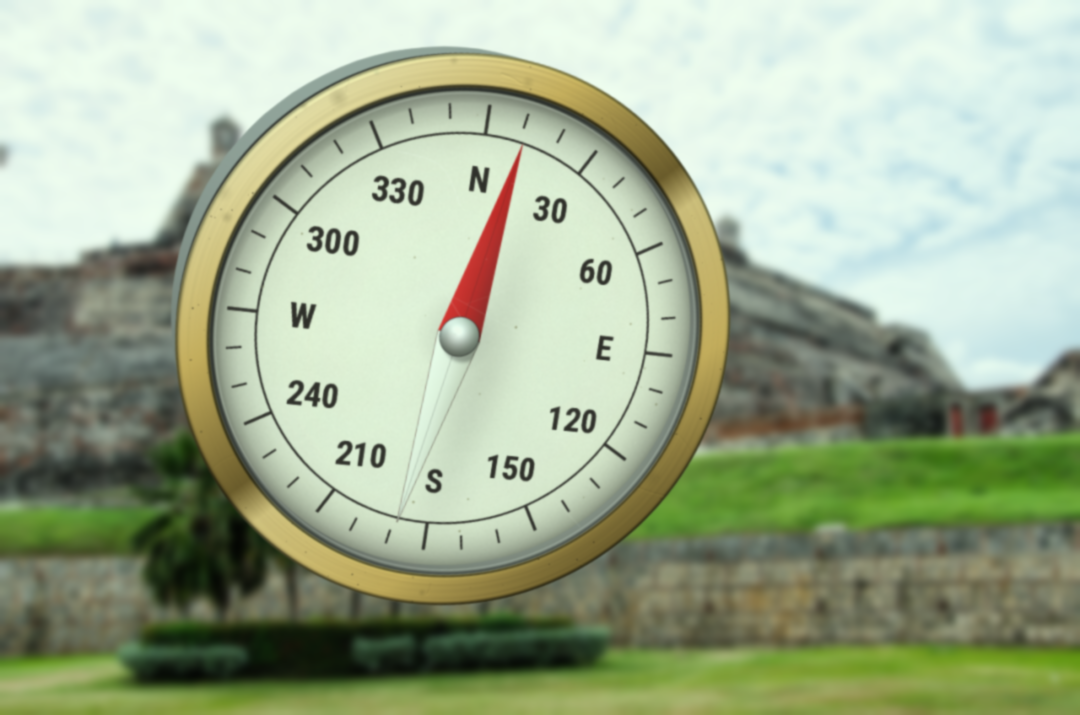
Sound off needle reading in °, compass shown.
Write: 10 °
